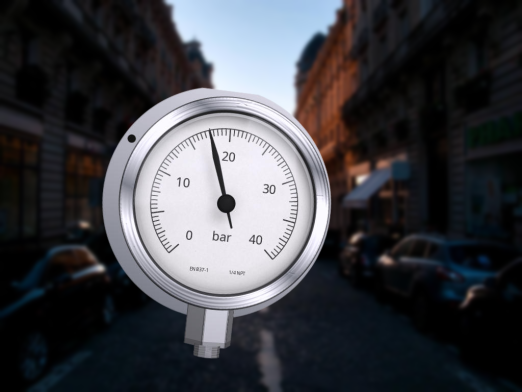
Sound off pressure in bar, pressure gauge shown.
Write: 17.5 bar
